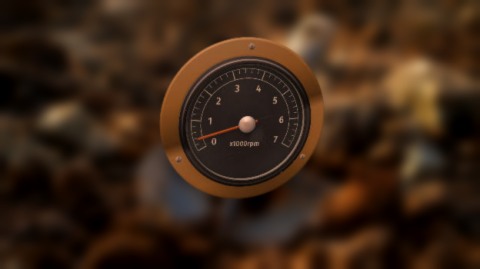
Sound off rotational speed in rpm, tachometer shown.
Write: 400 rpm
